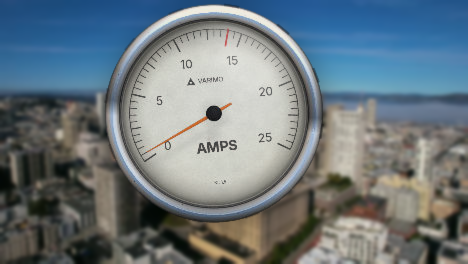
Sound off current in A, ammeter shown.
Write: 0.5 A
